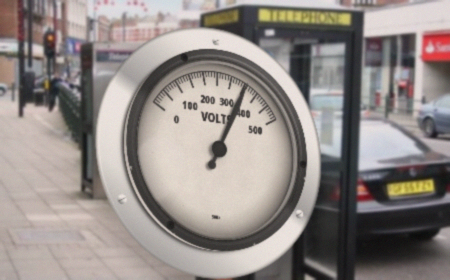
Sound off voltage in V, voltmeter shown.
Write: 350 V
